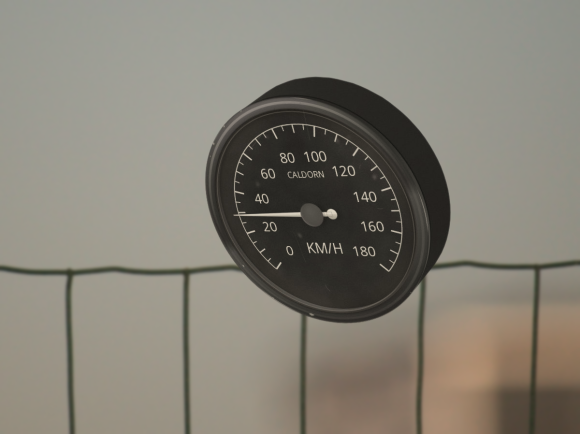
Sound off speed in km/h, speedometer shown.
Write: 30 km/h
